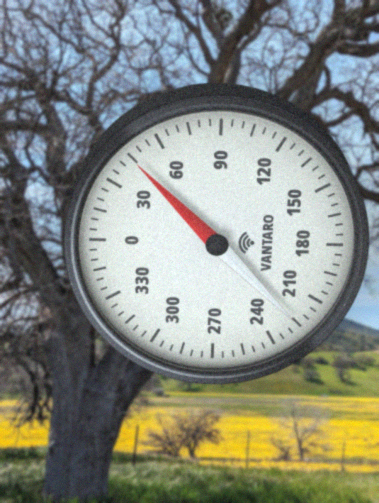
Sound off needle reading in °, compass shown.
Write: 45 °
